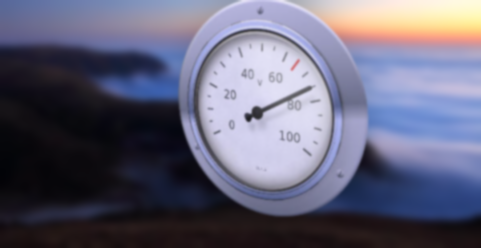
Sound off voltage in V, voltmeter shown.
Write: 75 V
